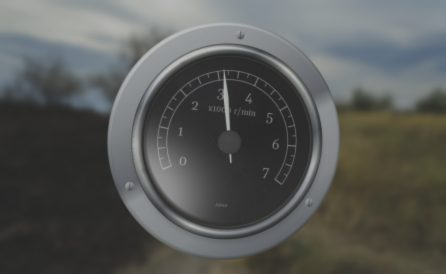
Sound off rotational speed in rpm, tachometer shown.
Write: 3125 rpm
